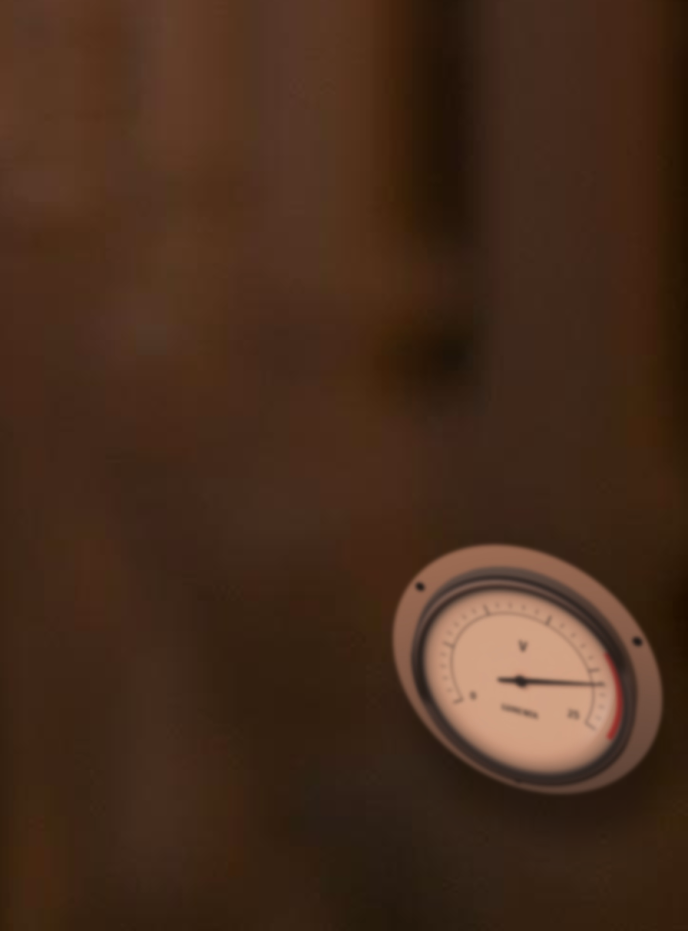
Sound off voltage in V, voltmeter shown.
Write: 21 V
